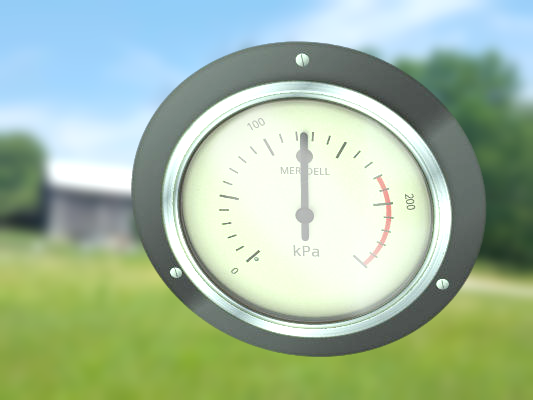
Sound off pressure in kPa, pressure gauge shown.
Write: 125 kPa
